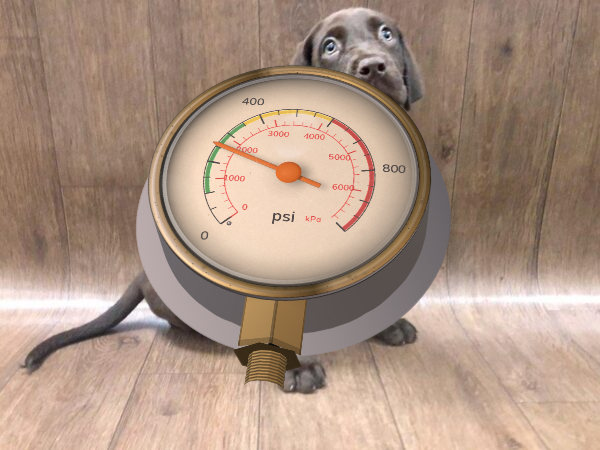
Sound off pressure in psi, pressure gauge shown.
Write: 250 psi
